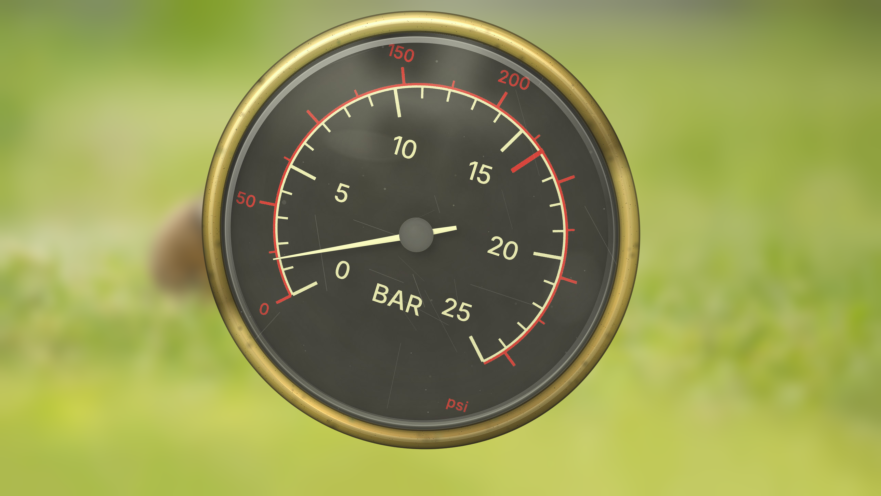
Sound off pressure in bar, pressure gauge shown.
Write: 1.5 bar
